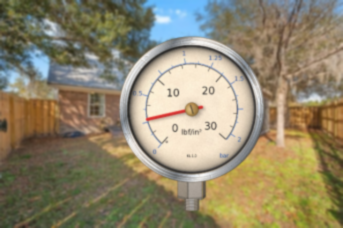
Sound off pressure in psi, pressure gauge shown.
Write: 4 psi
